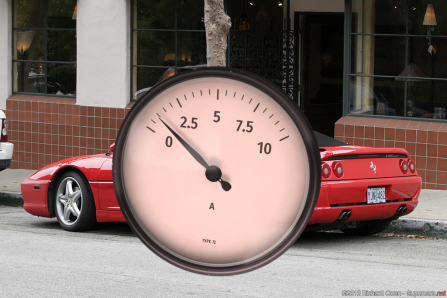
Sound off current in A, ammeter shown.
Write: 1 A
